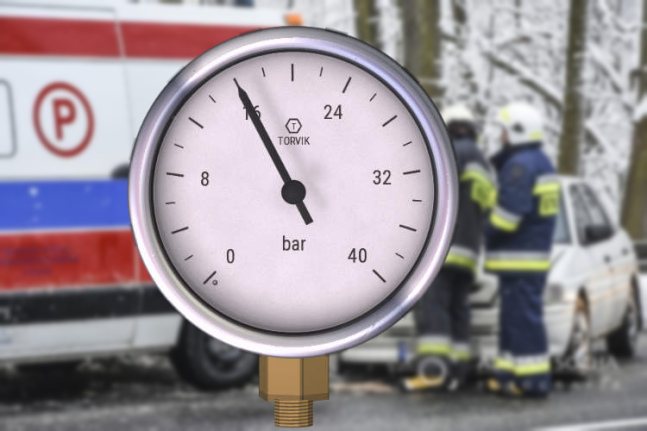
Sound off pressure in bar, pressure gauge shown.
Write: 16 bar
